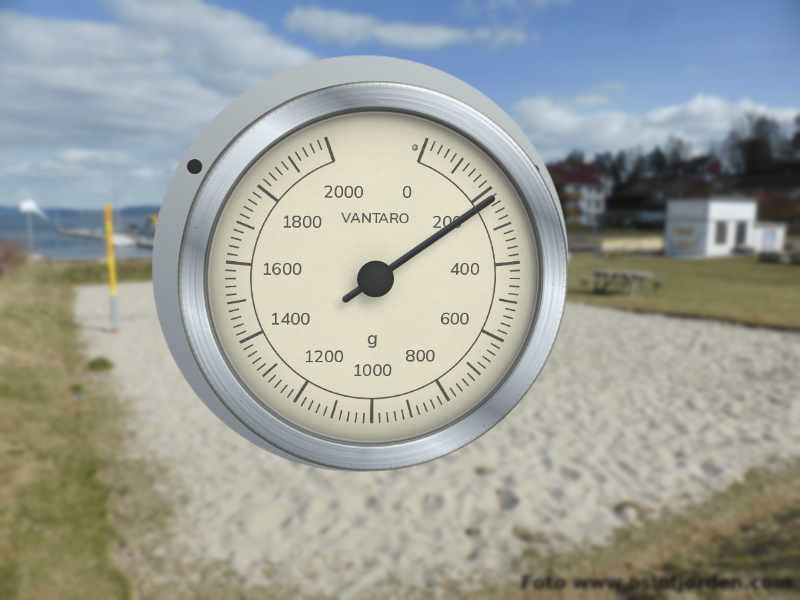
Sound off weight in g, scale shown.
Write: 220 g
